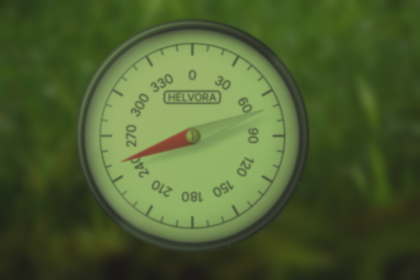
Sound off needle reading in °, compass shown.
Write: 250 °
